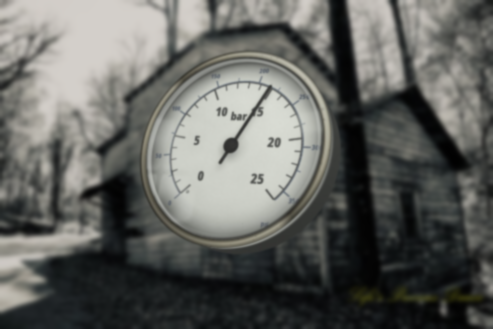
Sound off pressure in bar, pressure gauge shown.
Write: 15 bar
